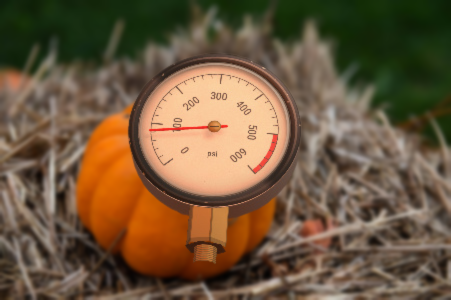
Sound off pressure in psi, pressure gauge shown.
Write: 80 psi
